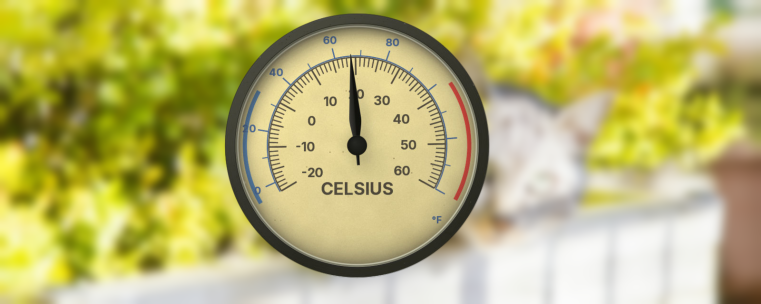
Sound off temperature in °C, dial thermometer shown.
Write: 19 °C
